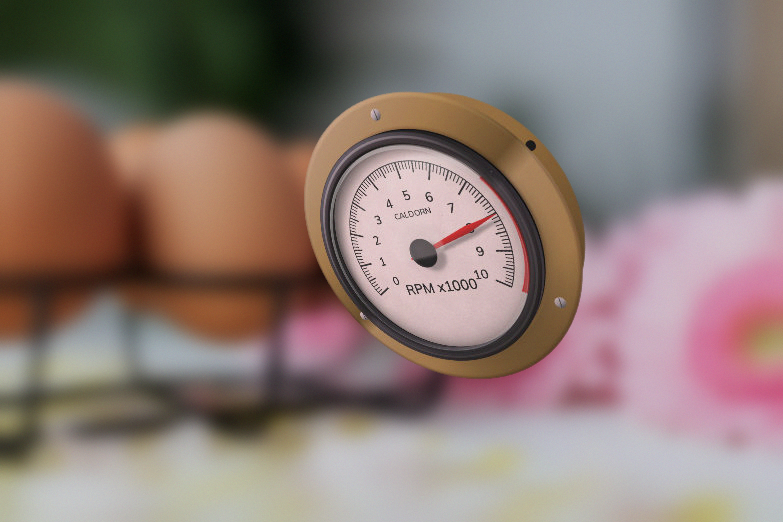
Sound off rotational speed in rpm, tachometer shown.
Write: 8000 rpm
